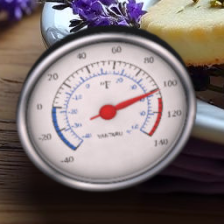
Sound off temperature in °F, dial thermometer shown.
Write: 100 °F
